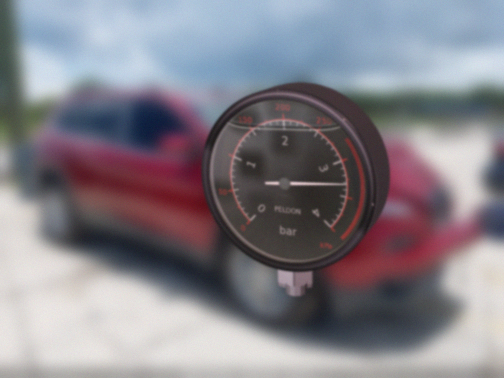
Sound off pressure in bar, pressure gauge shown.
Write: 3.3 bar
